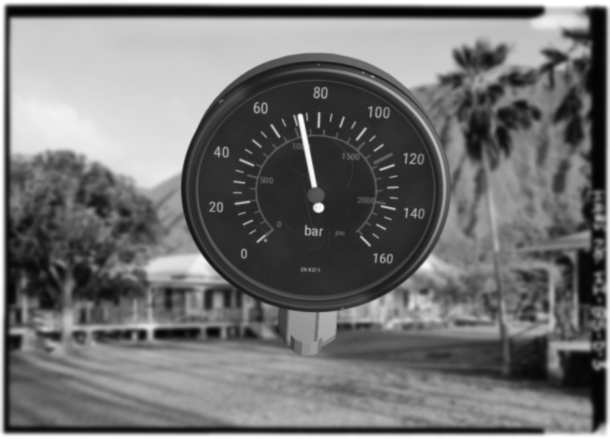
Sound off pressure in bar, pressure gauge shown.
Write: 72.5 bar
